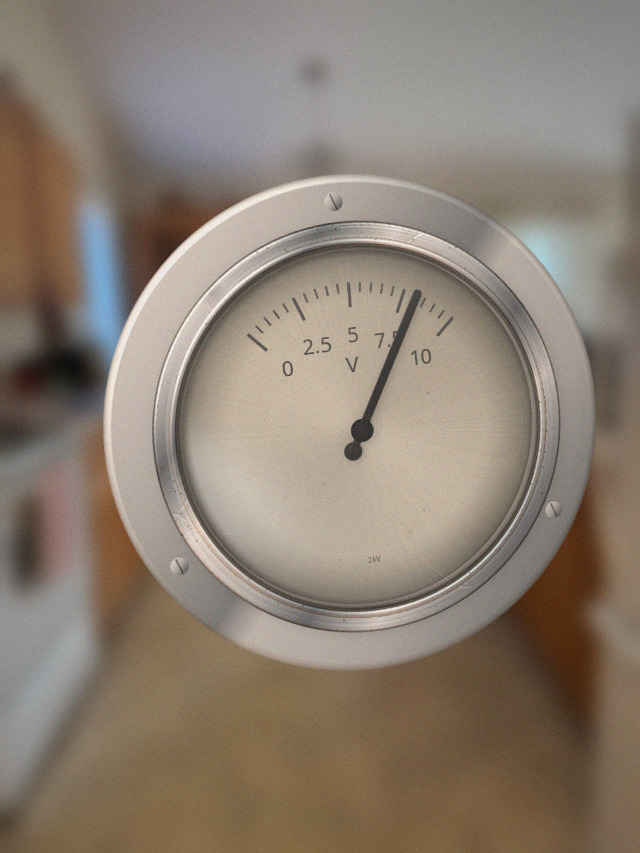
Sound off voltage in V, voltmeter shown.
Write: 8 V
